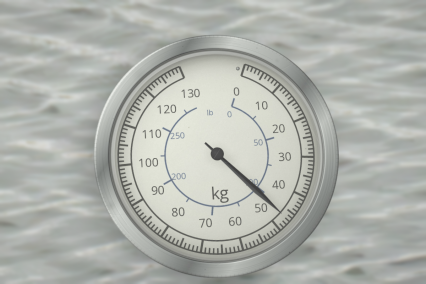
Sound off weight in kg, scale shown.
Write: 47 kg
